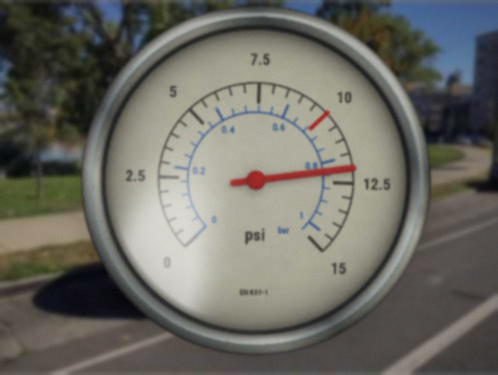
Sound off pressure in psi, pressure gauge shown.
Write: 12 psi
